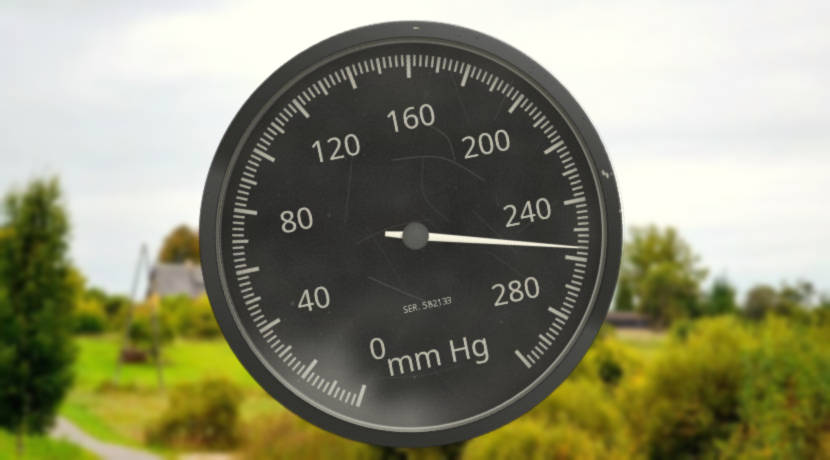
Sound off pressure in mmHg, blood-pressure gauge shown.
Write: 256 mmHg
